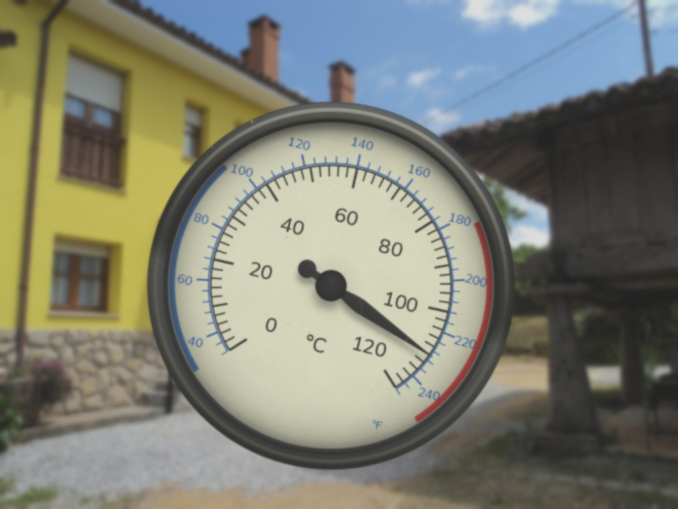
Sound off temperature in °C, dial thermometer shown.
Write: 110 °C
